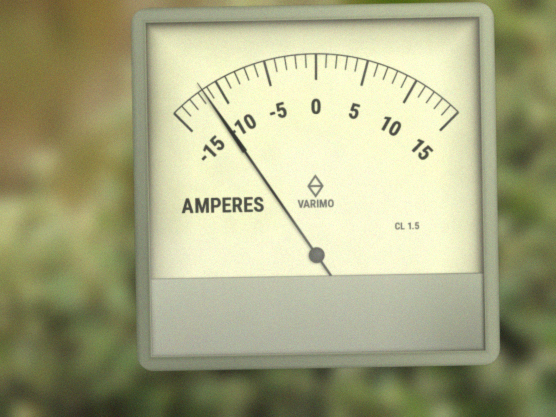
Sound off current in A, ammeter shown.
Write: -11.5 A
